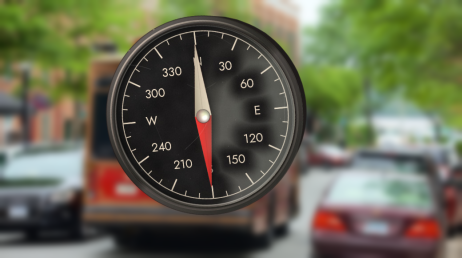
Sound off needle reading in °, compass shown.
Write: 180 °
